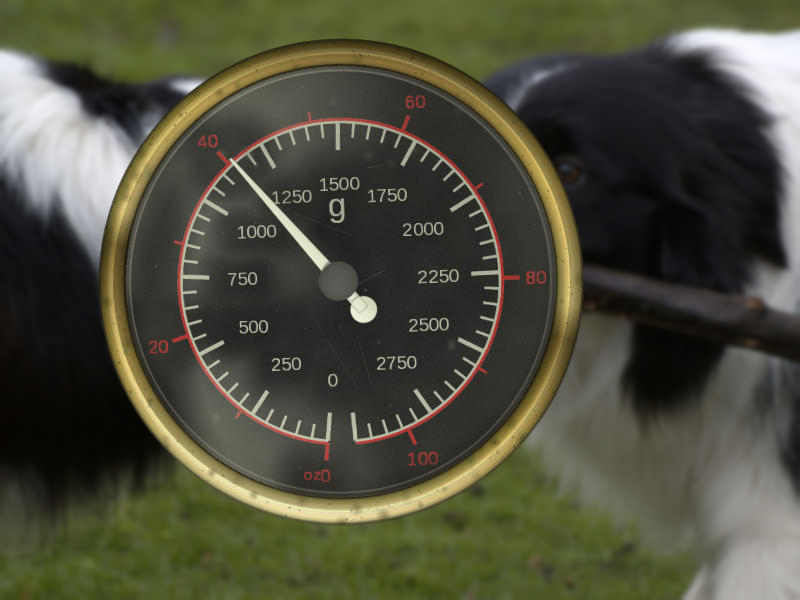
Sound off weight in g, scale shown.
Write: 1150 g
